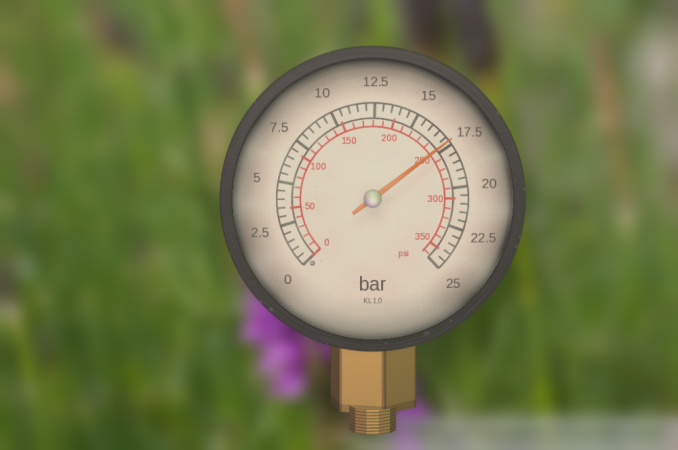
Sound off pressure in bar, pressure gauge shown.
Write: 17.25 bar
